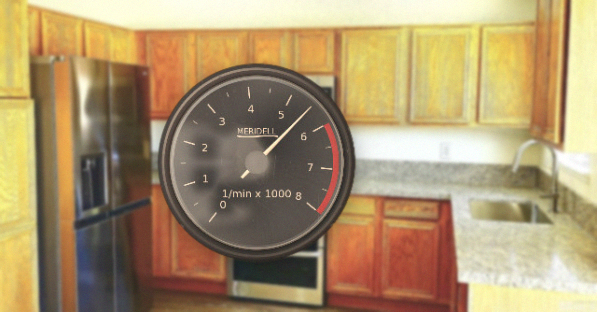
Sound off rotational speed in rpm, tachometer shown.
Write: 5500 rpm
